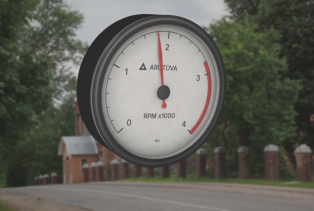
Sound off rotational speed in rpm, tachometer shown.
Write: 1800 rpm
